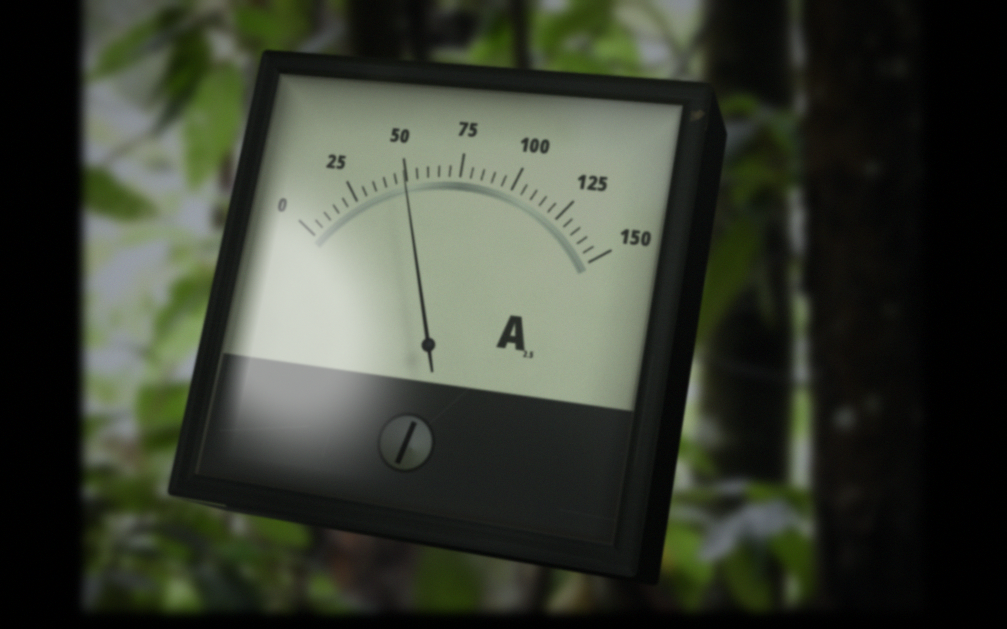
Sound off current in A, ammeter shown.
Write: 50 A
